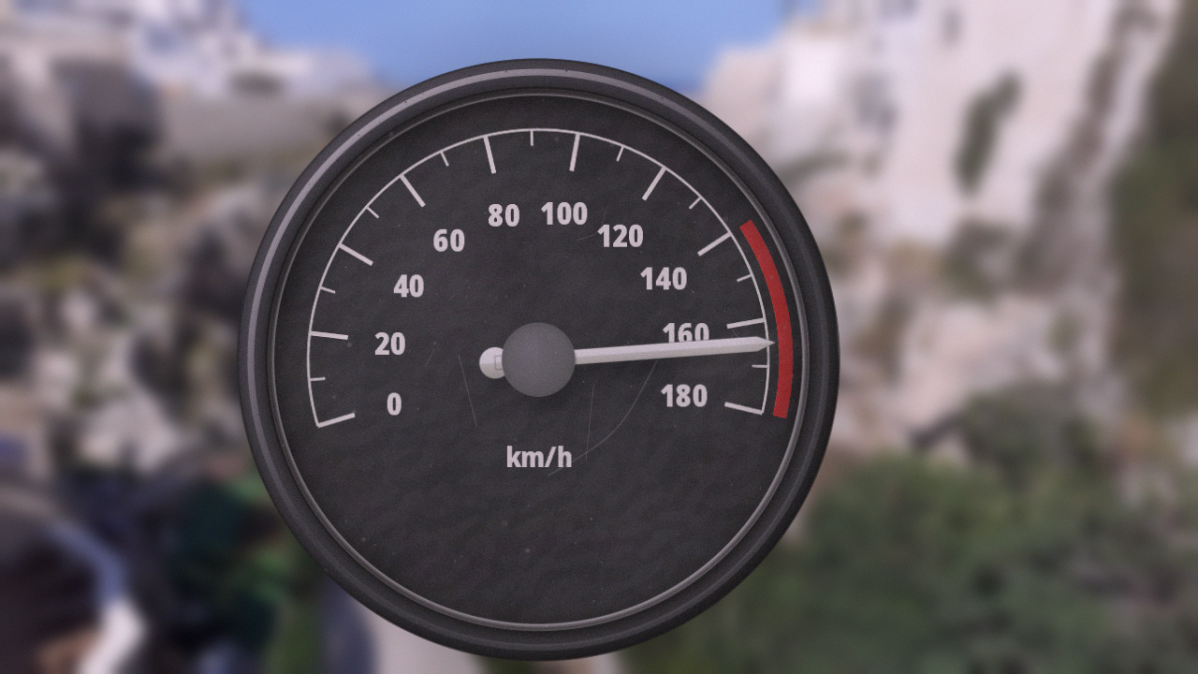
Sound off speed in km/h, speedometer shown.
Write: 165 km/h
